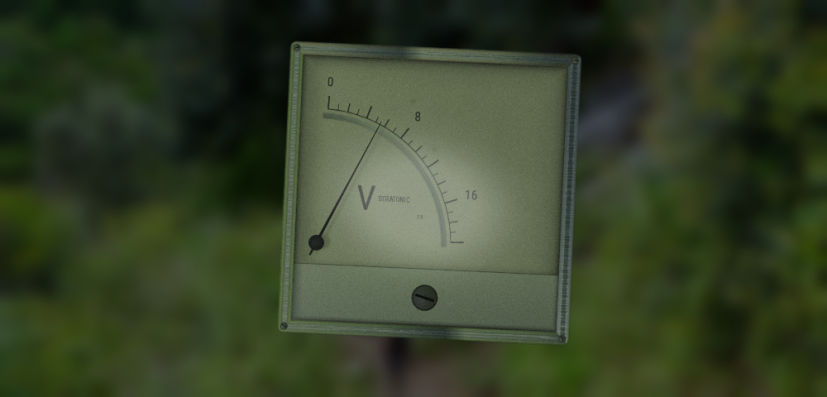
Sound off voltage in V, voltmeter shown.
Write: 5.5 V
